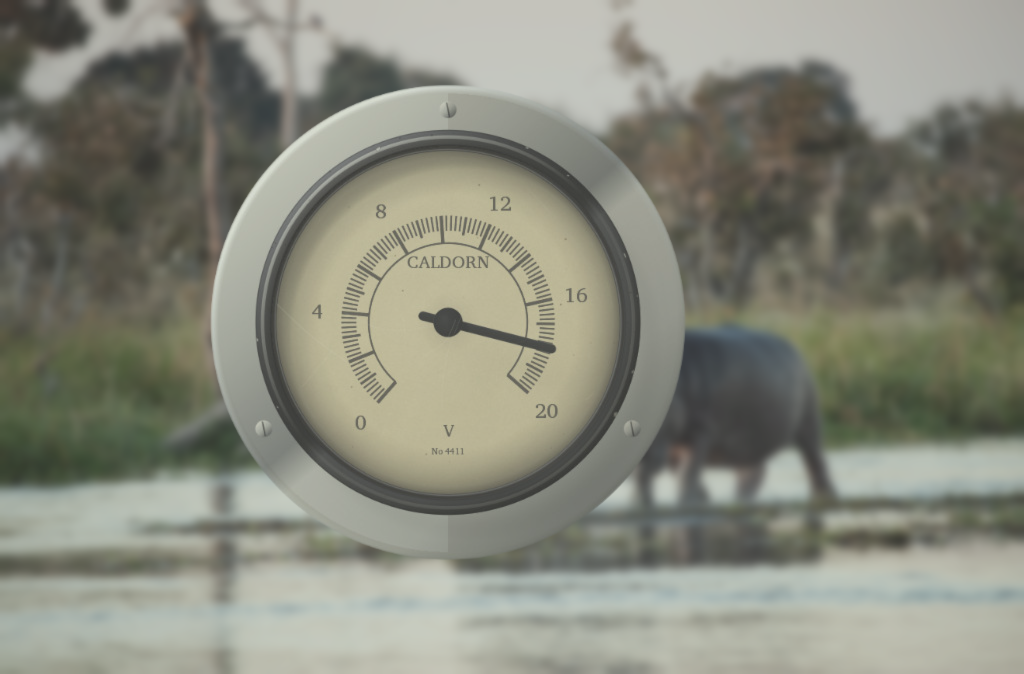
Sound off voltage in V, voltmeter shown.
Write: 18 V
